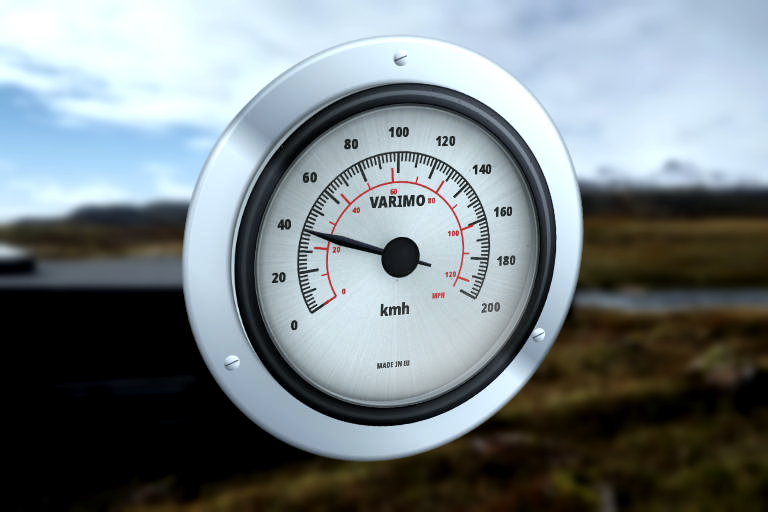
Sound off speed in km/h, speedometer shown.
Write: 40 km/h
